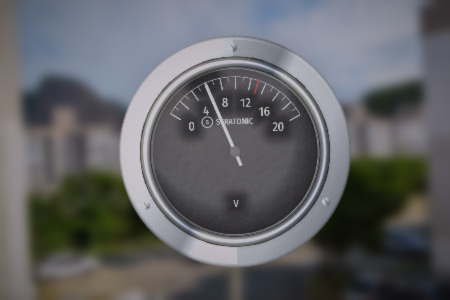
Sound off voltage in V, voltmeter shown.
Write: 6 V
